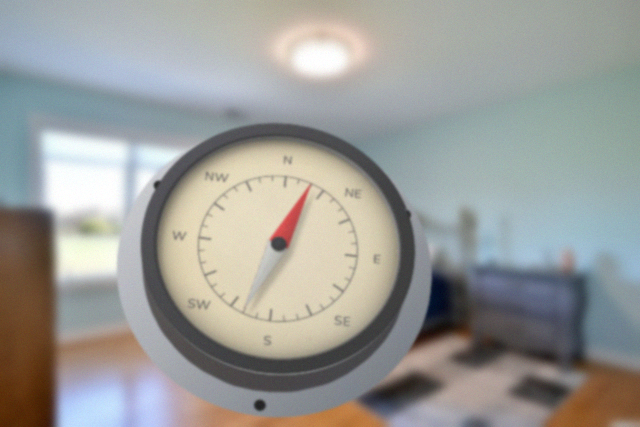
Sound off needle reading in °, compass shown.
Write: 20 °
